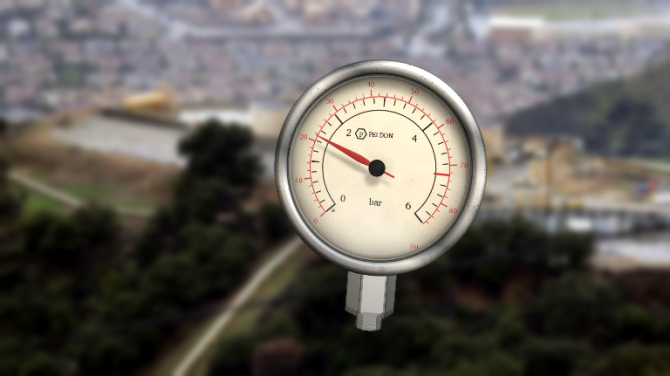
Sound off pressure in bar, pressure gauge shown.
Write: 1.5 bar
